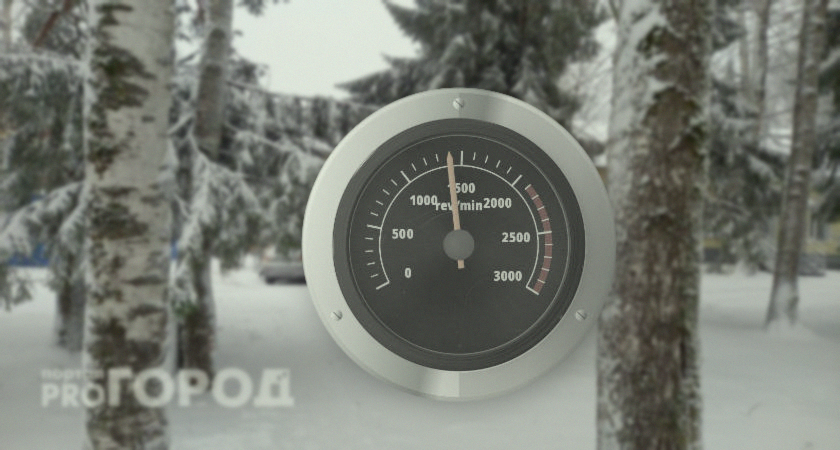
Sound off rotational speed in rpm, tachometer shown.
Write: 1400 rpm
